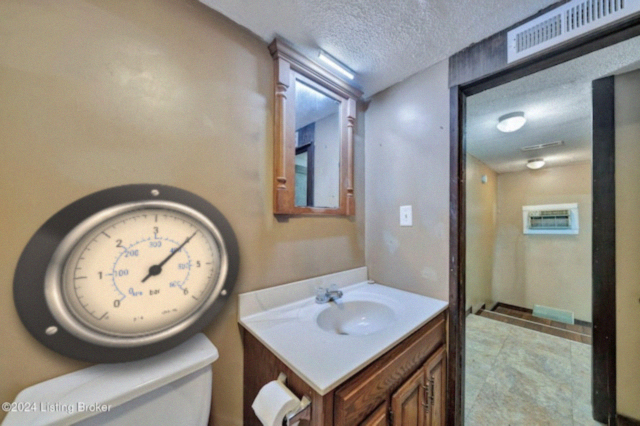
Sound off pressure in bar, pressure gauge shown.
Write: 4 bar
